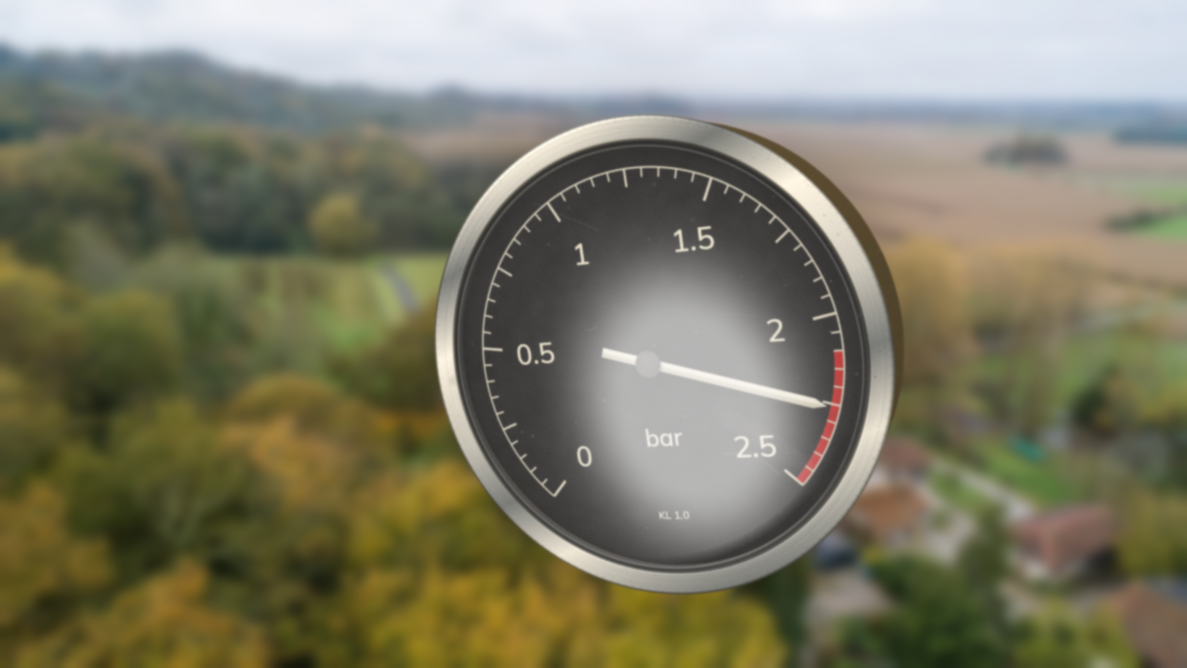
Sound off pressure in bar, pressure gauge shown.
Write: 2.25 bar
